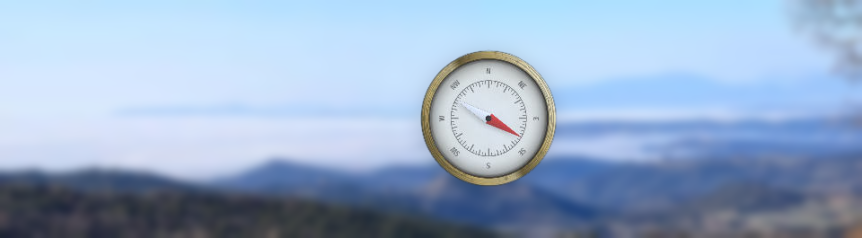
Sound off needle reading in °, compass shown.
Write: 120 °
